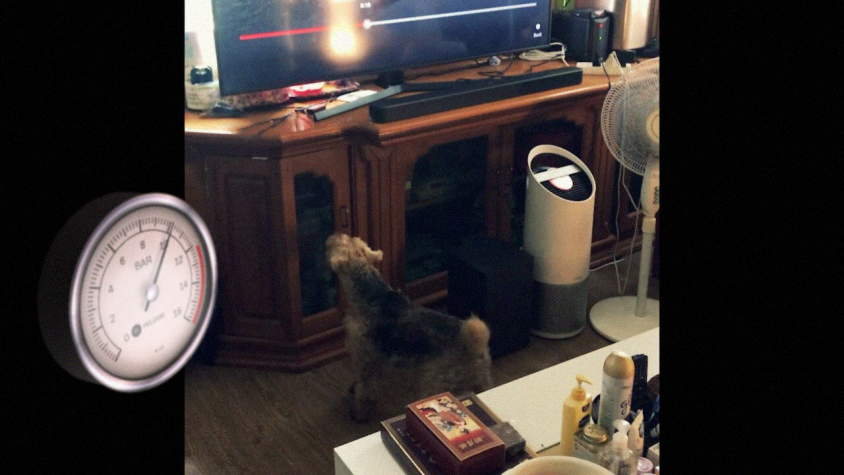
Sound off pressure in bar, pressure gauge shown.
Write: 10 bar
